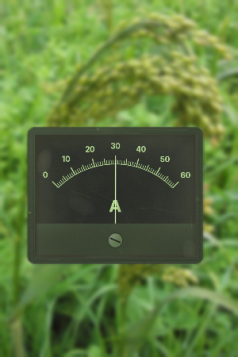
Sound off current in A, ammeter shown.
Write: 30 A
